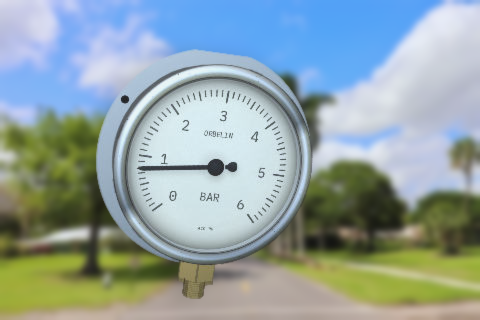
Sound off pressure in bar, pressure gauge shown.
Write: 0.8 bar
